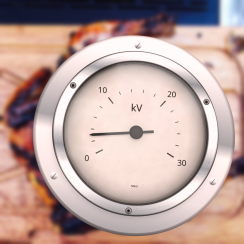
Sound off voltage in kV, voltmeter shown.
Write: 3 kV
